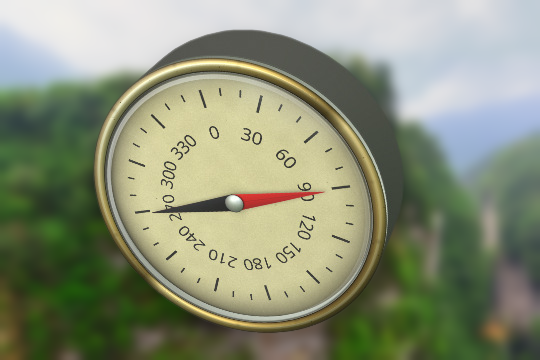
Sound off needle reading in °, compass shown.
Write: 90 °
